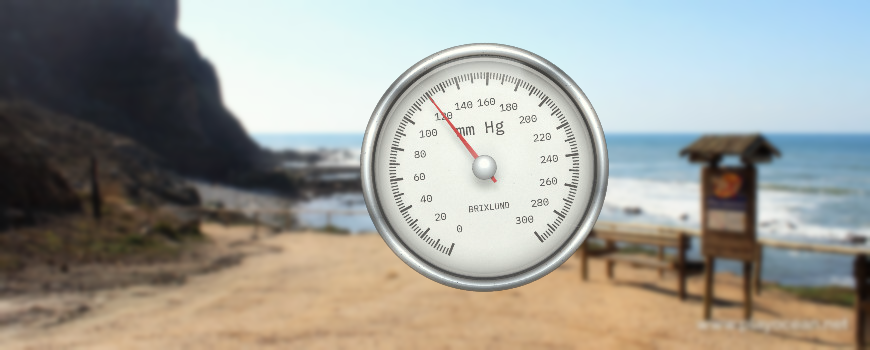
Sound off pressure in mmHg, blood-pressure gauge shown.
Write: 120 mmHg
